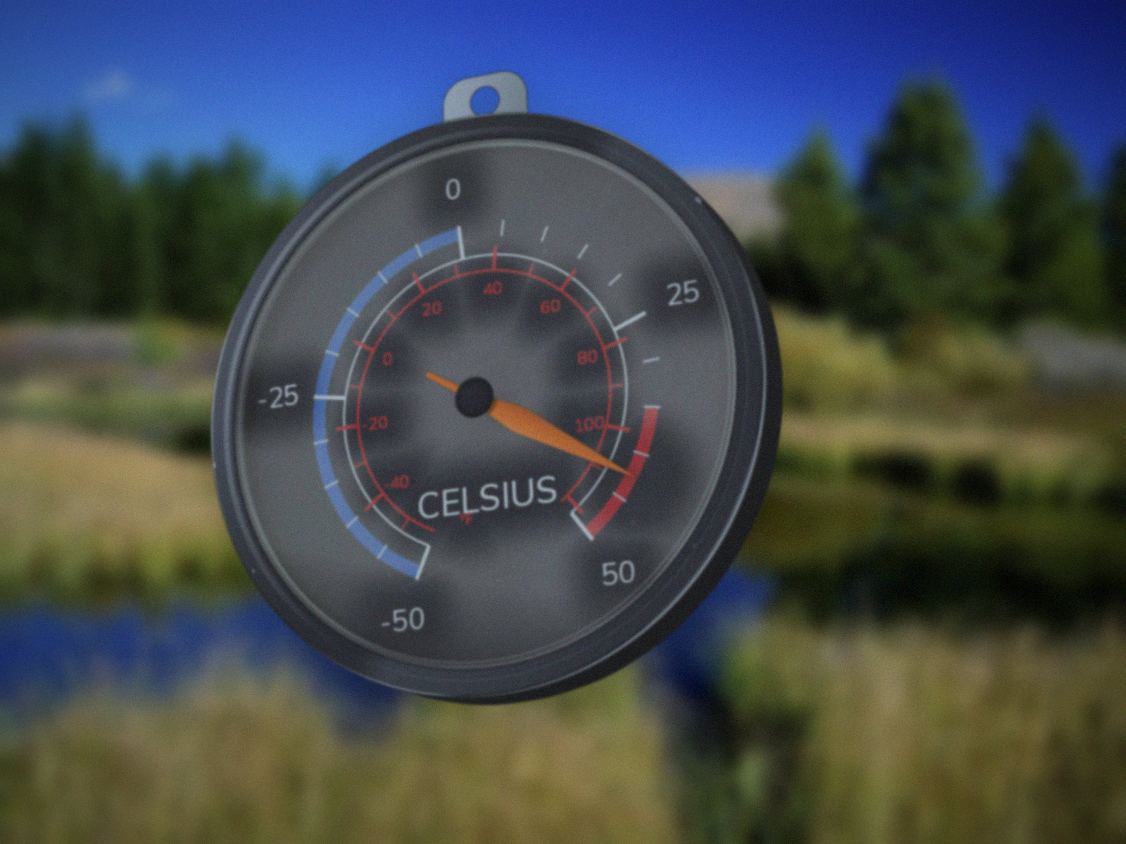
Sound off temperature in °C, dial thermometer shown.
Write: 42.5 °C
